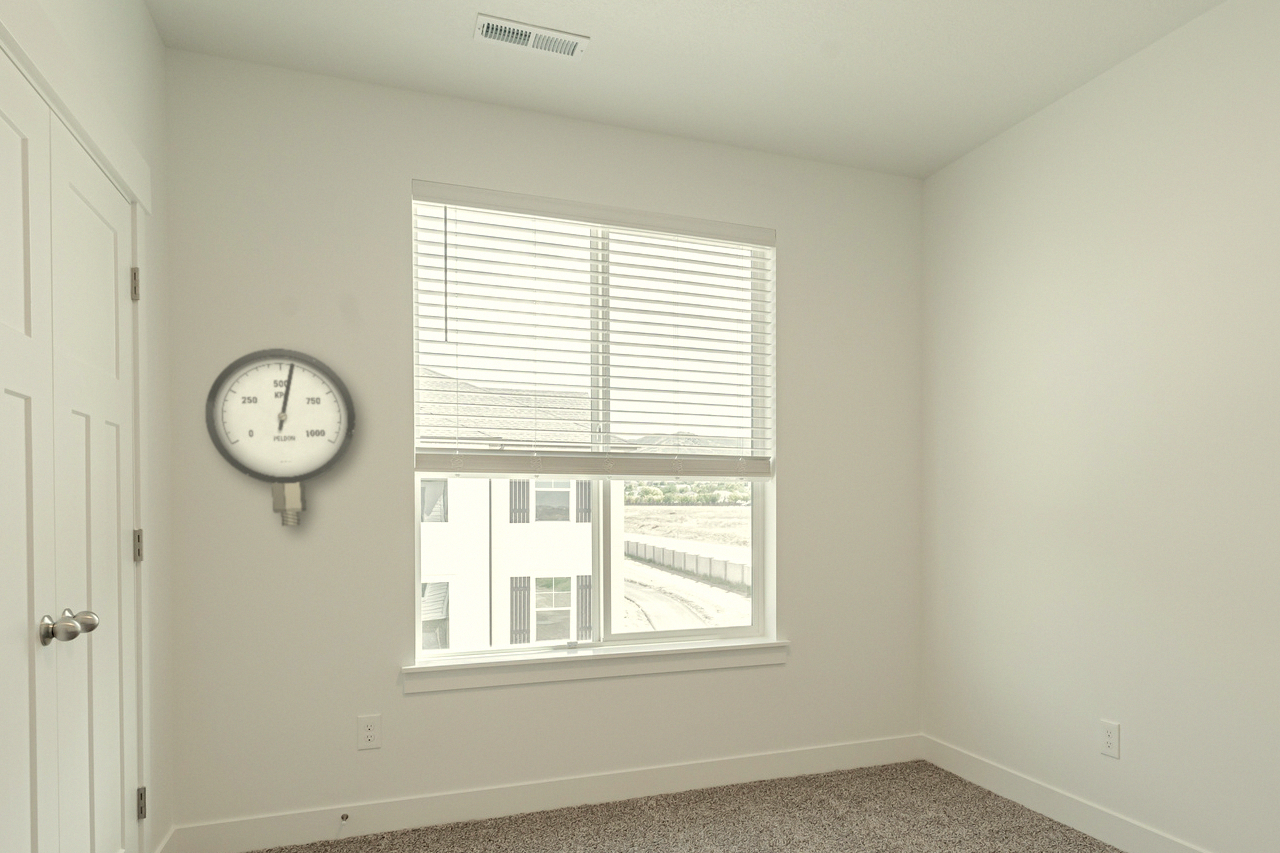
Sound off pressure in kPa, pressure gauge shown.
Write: 550 kPa
